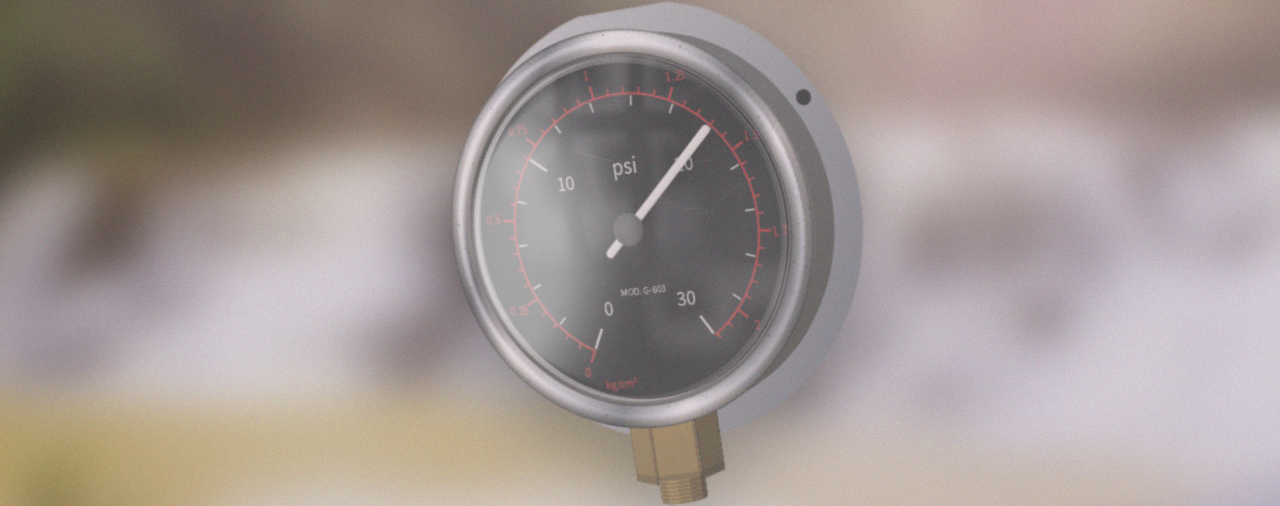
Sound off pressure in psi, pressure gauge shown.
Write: 20 psi
